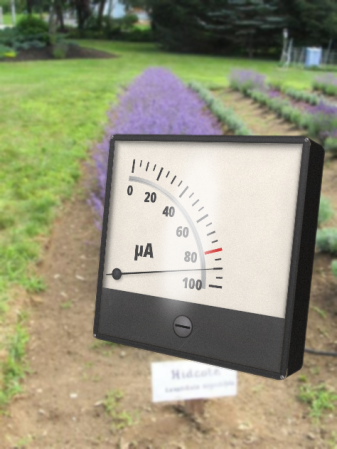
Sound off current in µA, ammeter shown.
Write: 90 µA
